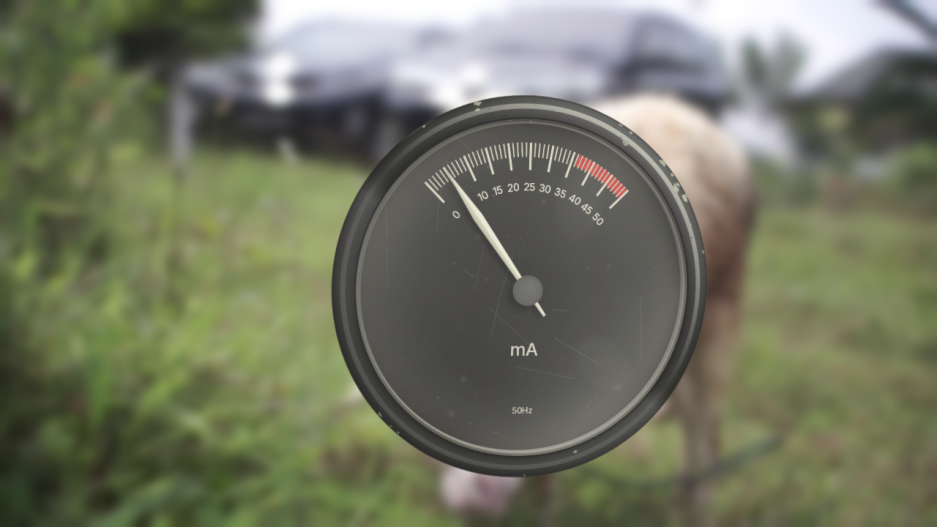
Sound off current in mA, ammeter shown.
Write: 5 mA
